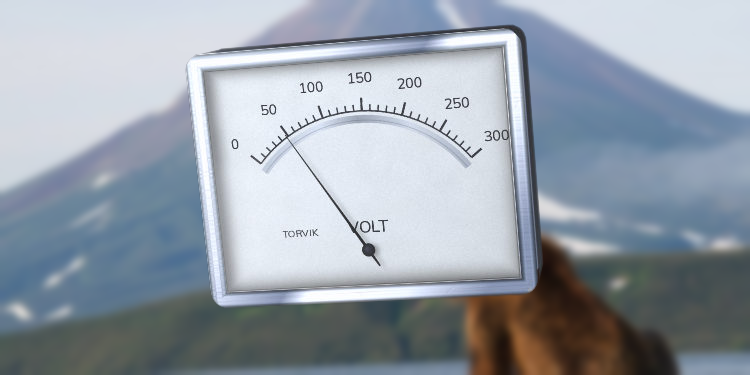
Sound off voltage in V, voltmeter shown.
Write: 50 V
